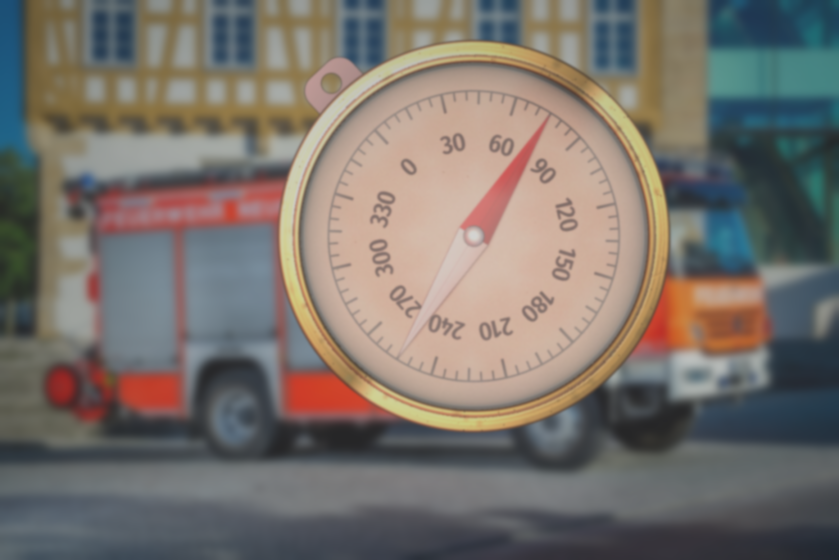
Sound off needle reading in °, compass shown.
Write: 75 °
